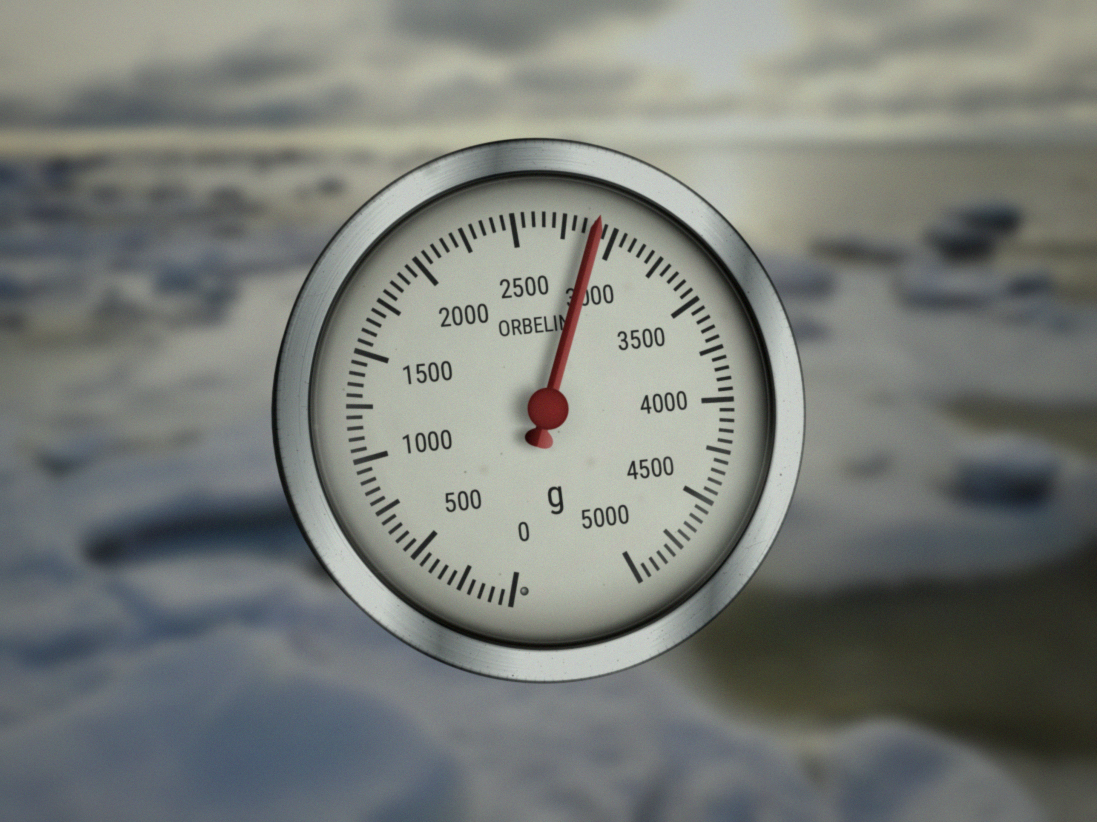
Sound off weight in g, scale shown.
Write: 2900 g
